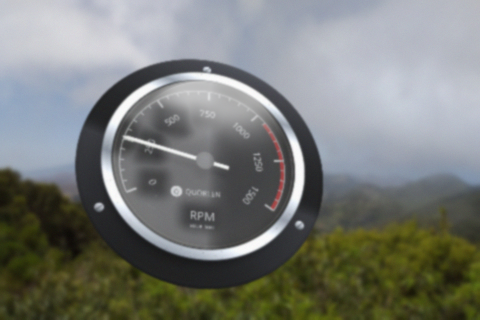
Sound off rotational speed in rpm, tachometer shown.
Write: 250 rpm
